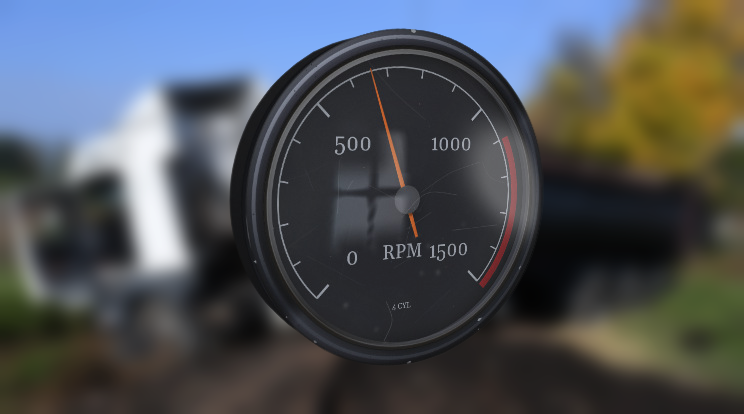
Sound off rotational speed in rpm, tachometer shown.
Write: 650 rpm
